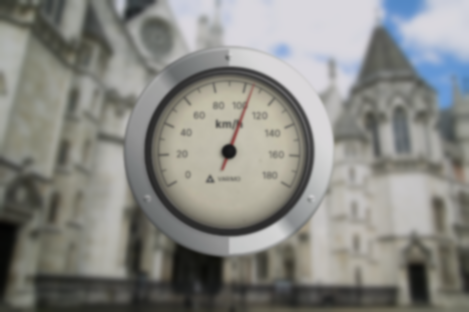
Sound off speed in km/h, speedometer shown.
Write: 105 km/h
